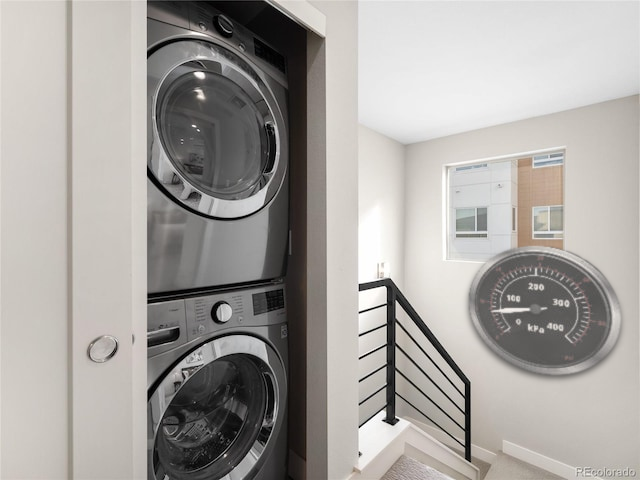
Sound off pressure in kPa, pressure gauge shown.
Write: 50 kPa
